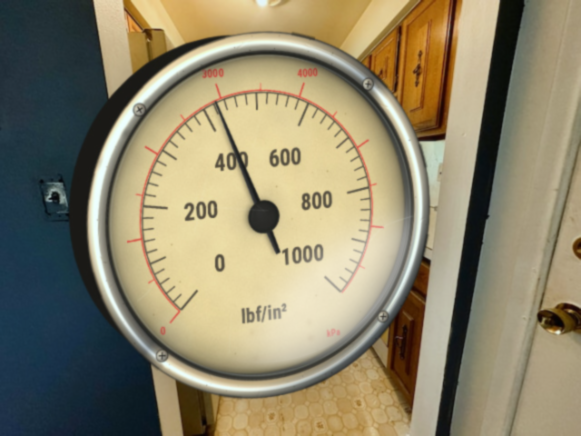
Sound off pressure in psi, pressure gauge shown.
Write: 420 psi
